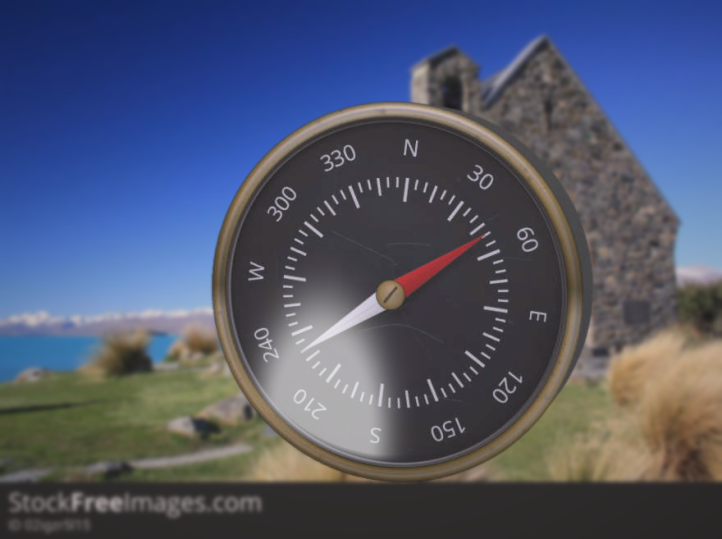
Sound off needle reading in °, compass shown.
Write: 50 °
